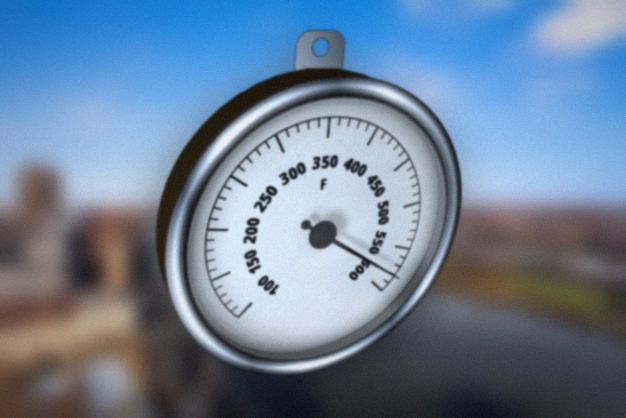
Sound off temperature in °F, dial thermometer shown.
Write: 580 °F
